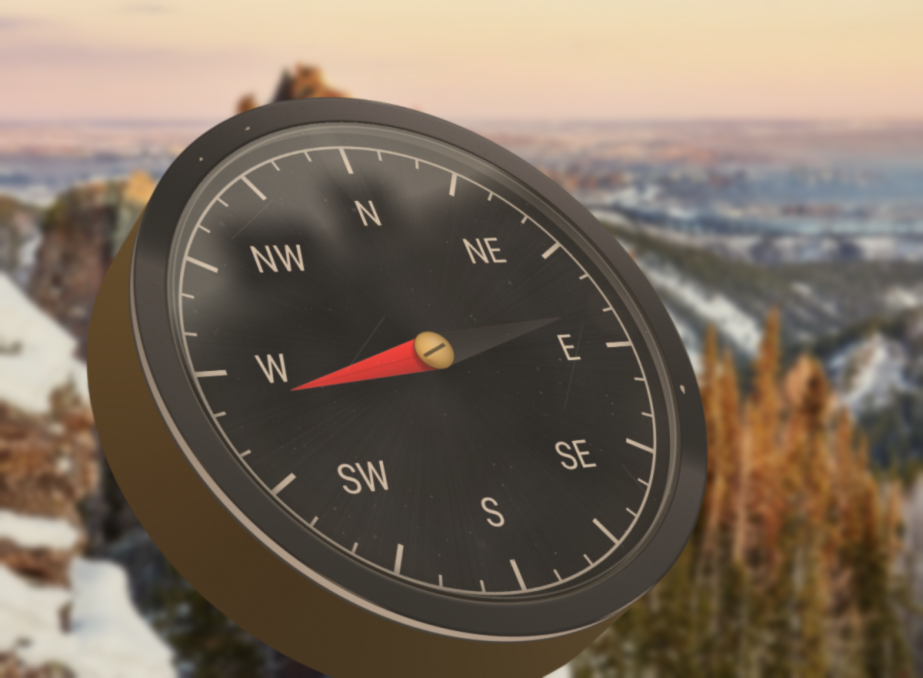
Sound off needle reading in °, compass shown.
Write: 260 °
